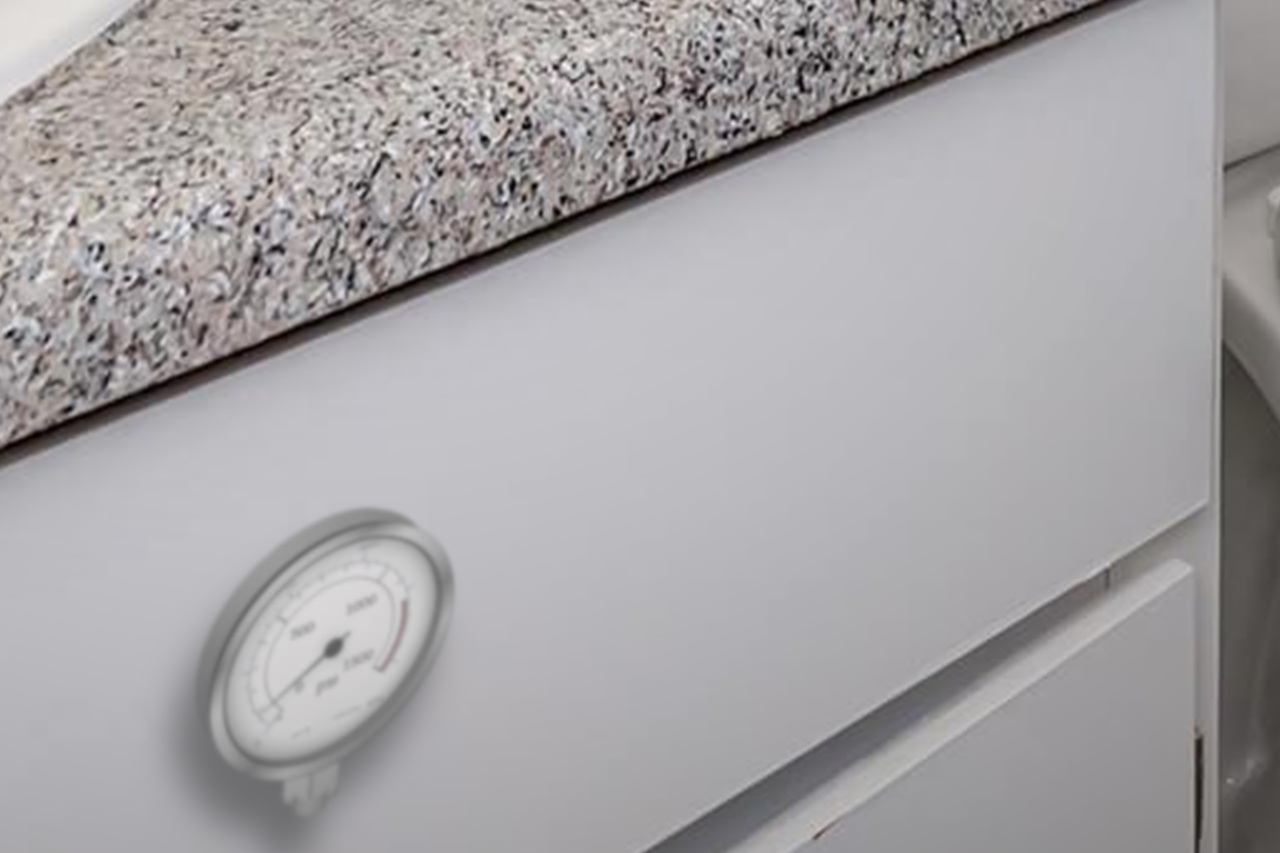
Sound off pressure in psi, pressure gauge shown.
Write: 100 psi
